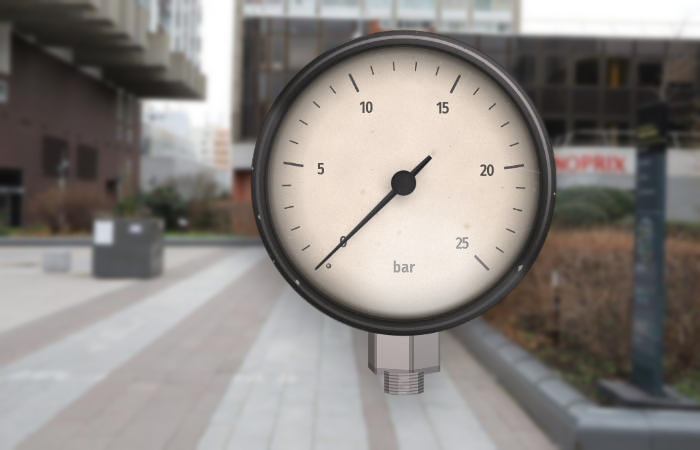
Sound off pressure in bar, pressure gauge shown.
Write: 0 bar
